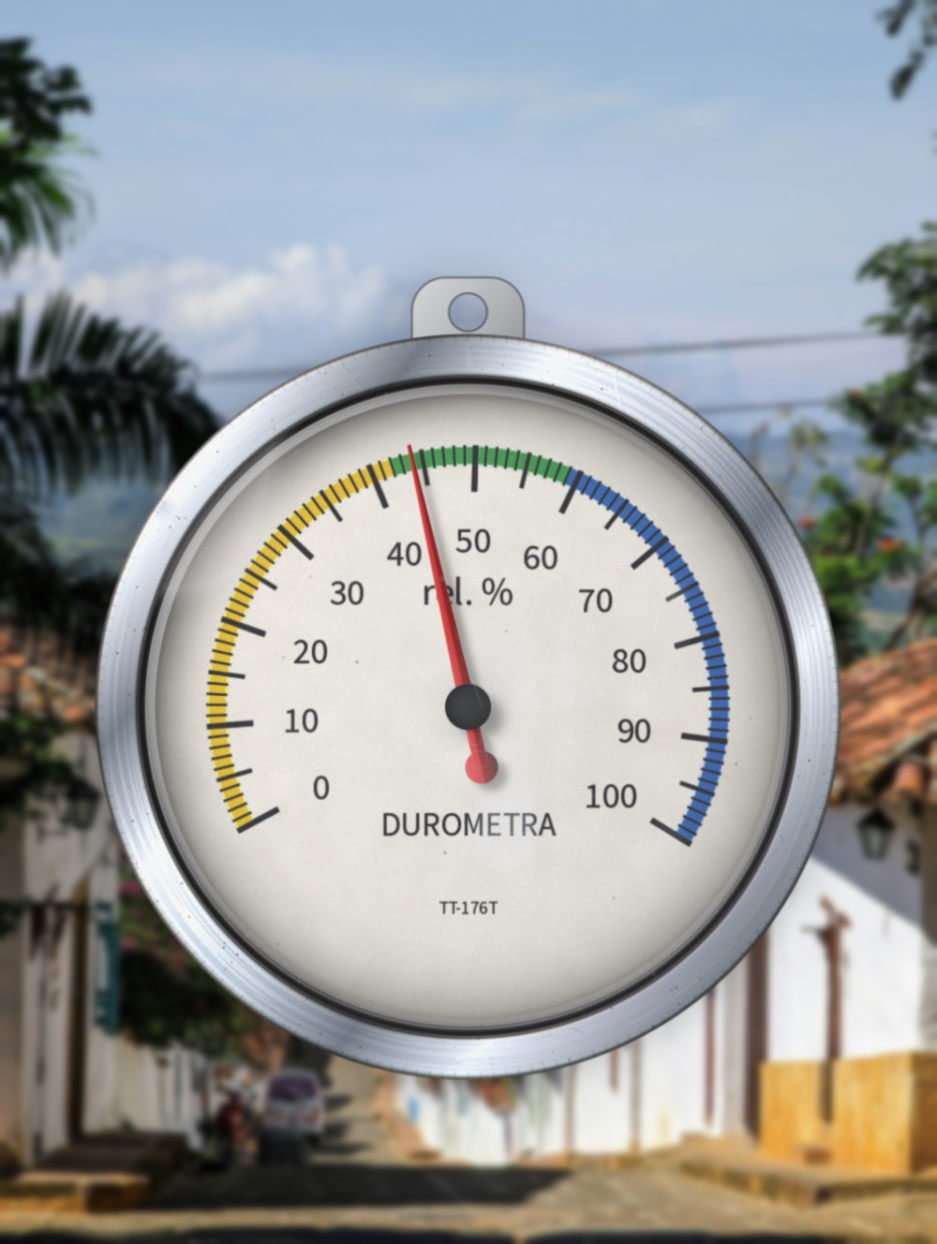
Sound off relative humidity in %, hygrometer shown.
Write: 44 %
